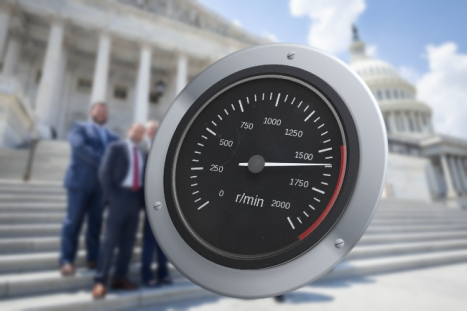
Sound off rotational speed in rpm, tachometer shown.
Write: 1600 rpm
